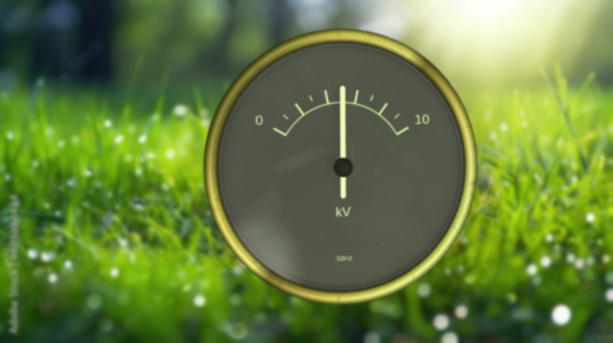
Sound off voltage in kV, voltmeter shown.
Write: 5 kV
